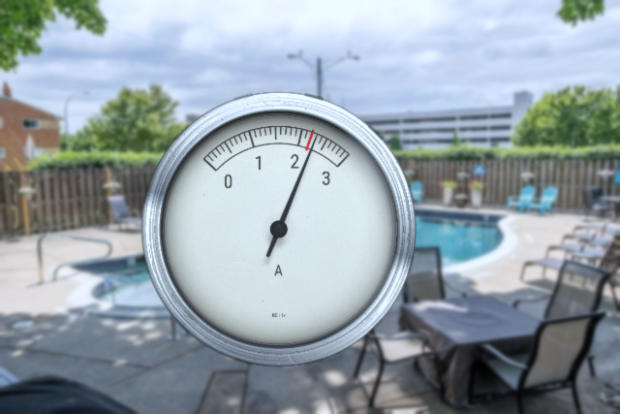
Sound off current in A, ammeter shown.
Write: 2.3 A
